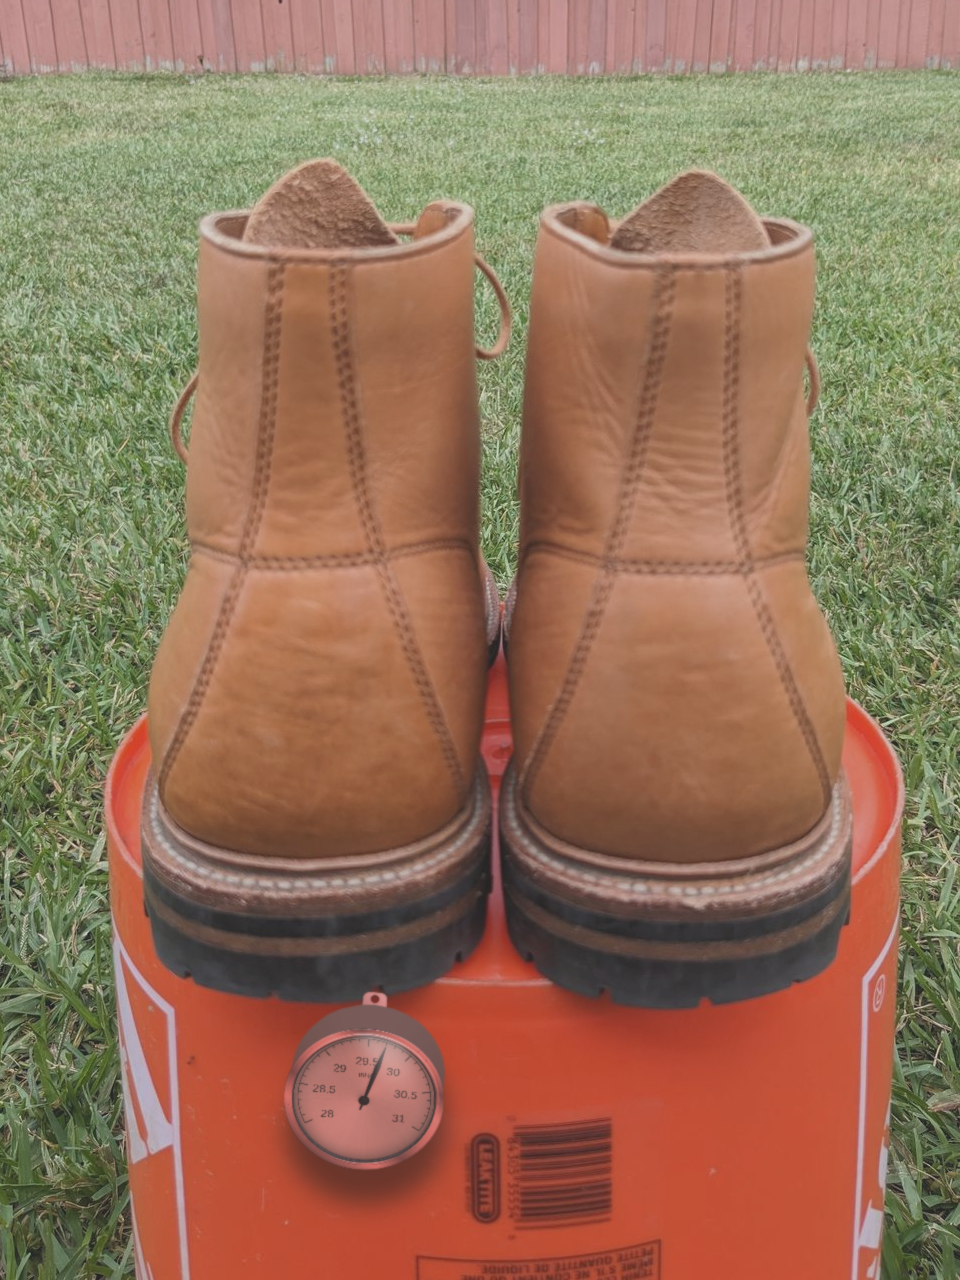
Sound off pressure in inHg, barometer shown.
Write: 29.7 inHg
